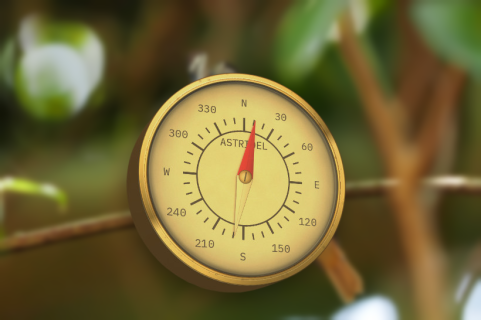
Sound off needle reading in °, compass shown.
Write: 10 °
